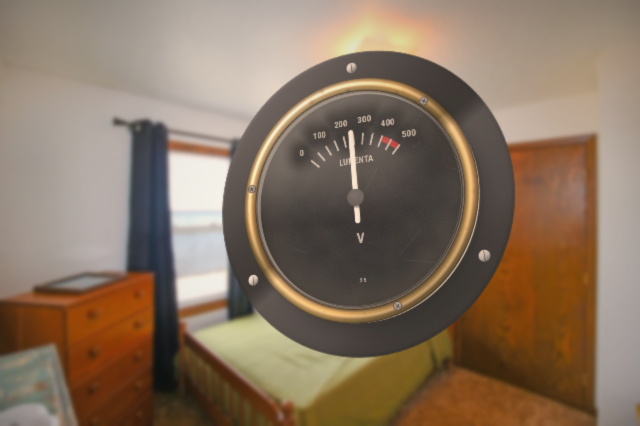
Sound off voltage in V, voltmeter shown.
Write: 250 V
